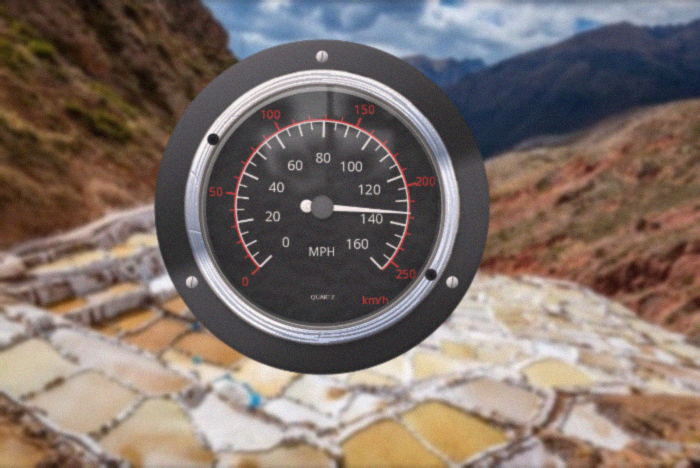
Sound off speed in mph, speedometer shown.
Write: 135 mph
